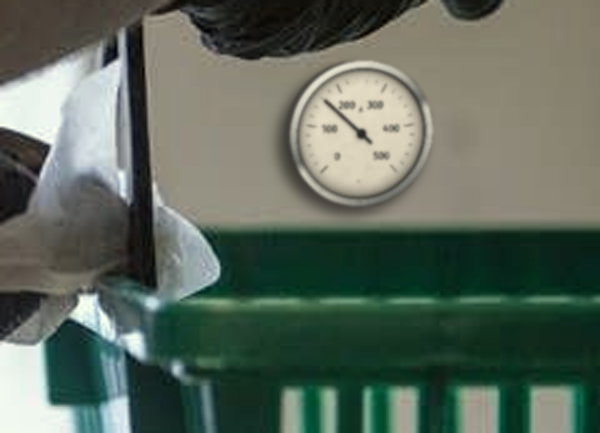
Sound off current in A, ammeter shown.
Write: 160 A
